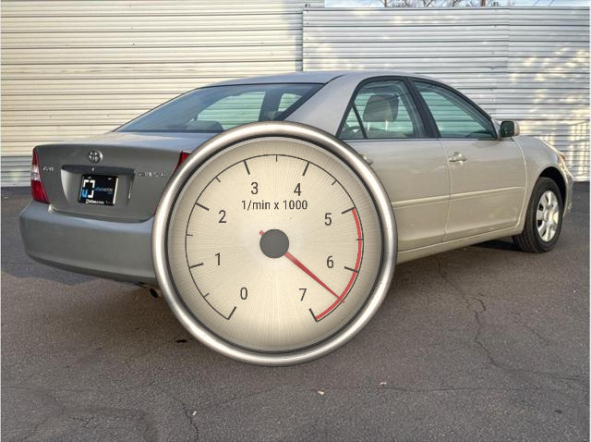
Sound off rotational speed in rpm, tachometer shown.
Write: 6500 rpm
